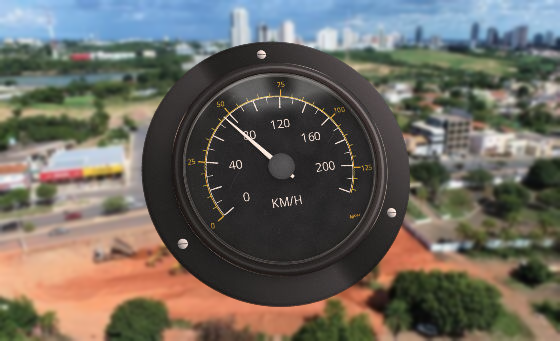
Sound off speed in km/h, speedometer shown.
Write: 75 km/h
